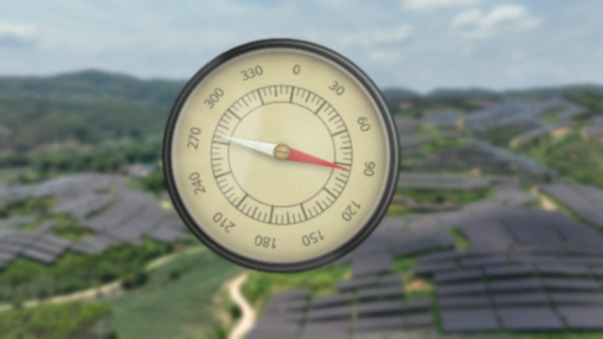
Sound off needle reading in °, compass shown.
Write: 95 °
